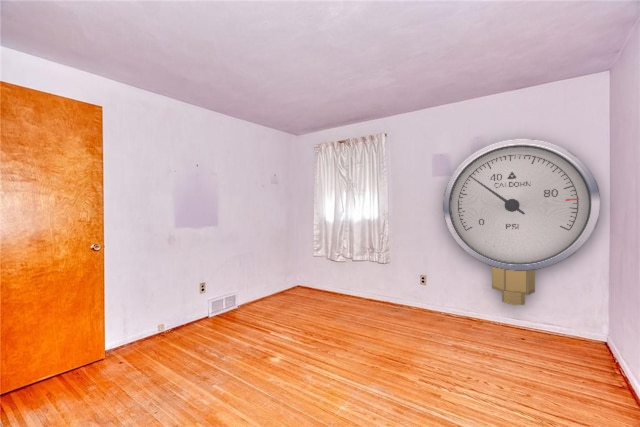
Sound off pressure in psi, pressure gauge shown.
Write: 30 psi
